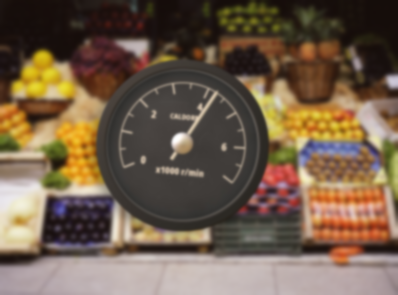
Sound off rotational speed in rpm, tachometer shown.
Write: 4250 rpm
